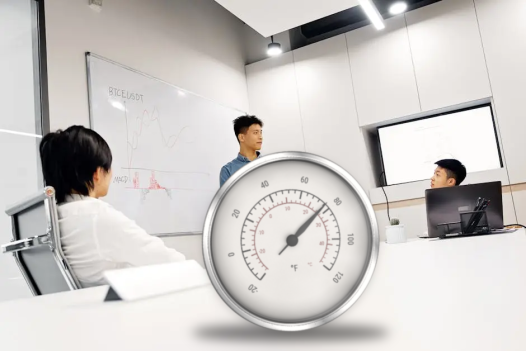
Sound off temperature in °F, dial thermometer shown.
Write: 76 °F
